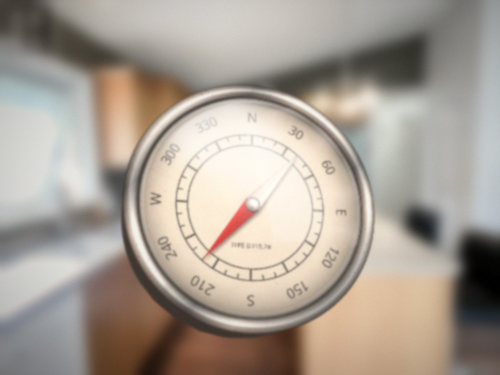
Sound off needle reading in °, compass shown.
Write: 220 °
